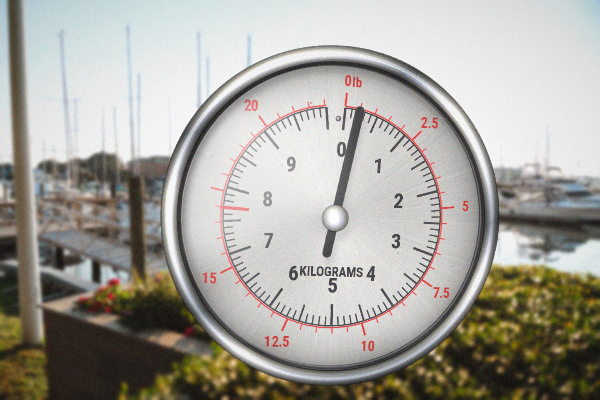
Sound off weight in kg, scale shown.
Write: 0.2 kg
